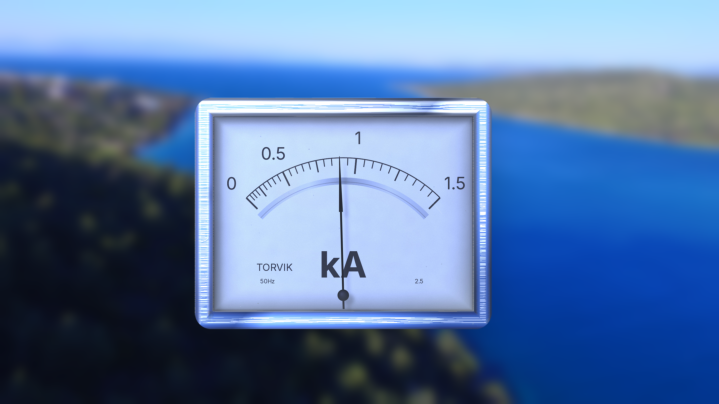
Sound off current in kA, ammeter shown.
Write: 0.9 kA
